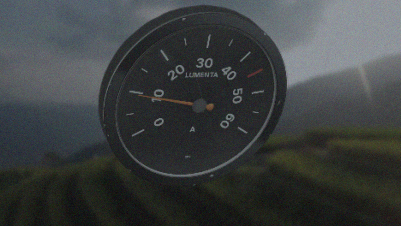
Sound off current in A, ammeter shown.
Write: 10 A
